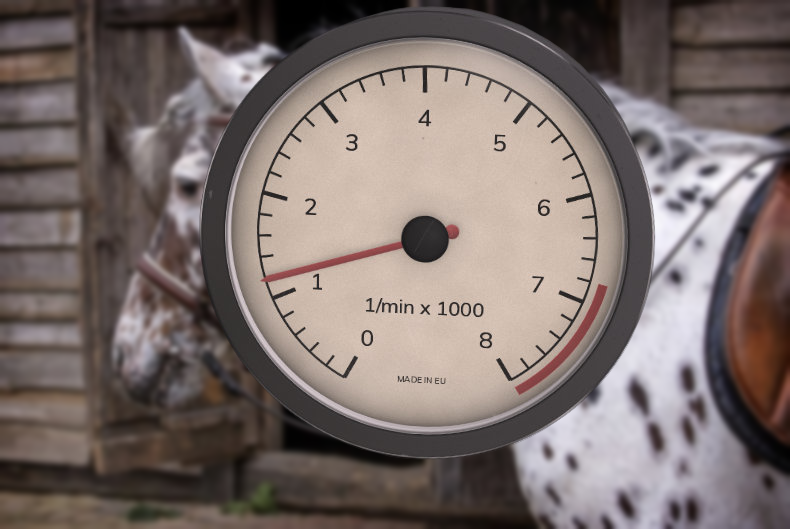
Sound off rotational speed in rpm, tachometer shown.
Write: 1200 rpm
